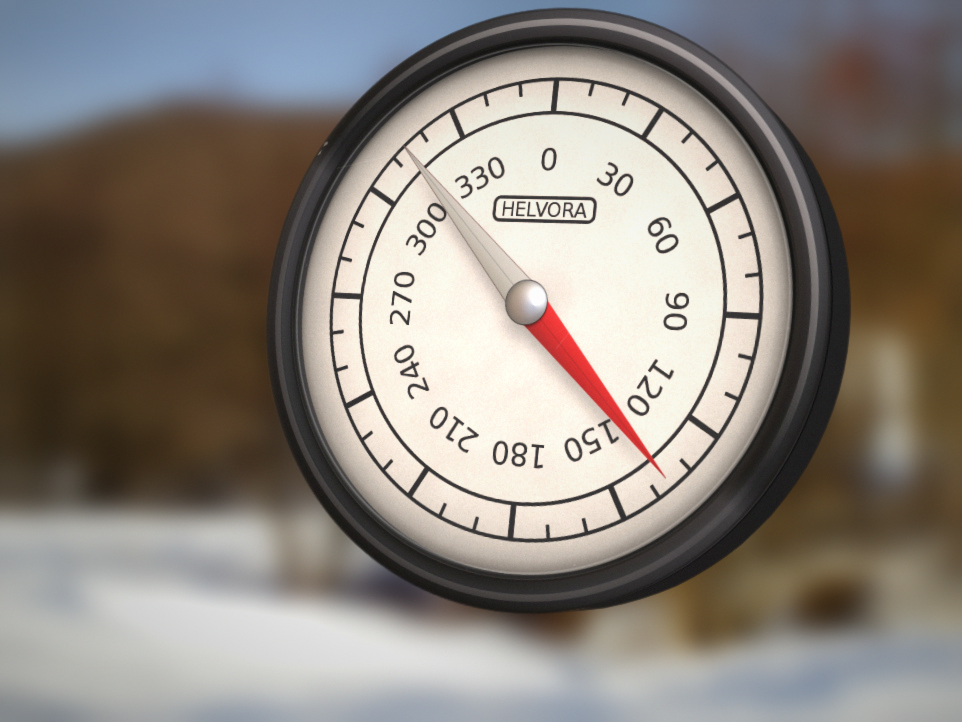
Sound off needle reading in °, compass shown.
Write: 135 °
